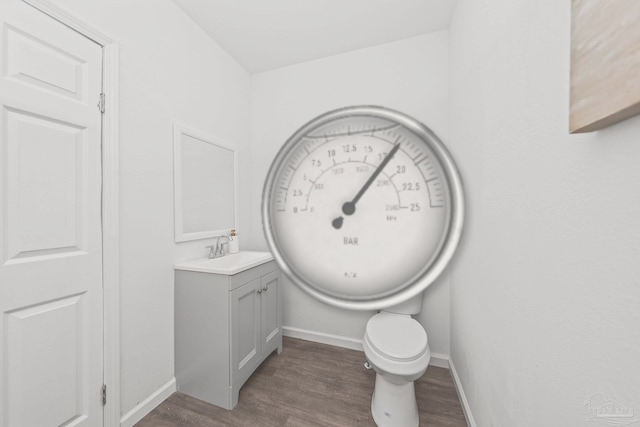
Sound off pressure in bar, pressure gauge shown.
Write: 18 bar
